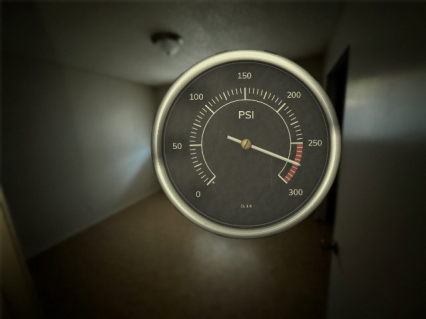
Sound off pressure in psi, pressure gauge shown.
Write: 275 psi
